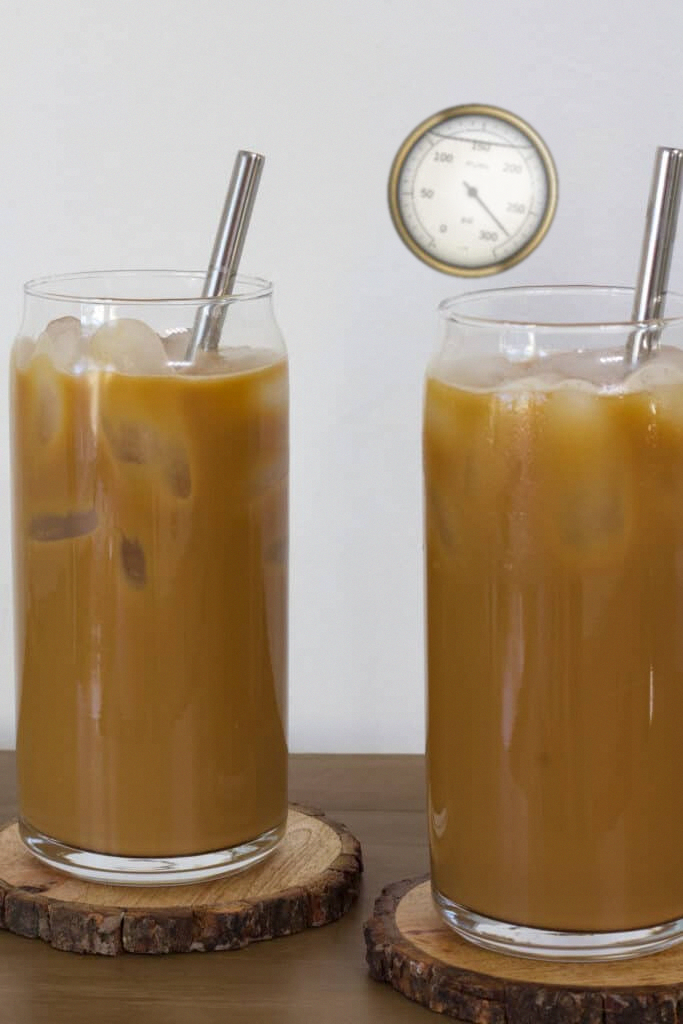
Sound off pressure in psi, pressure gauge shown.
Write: 280 psi
